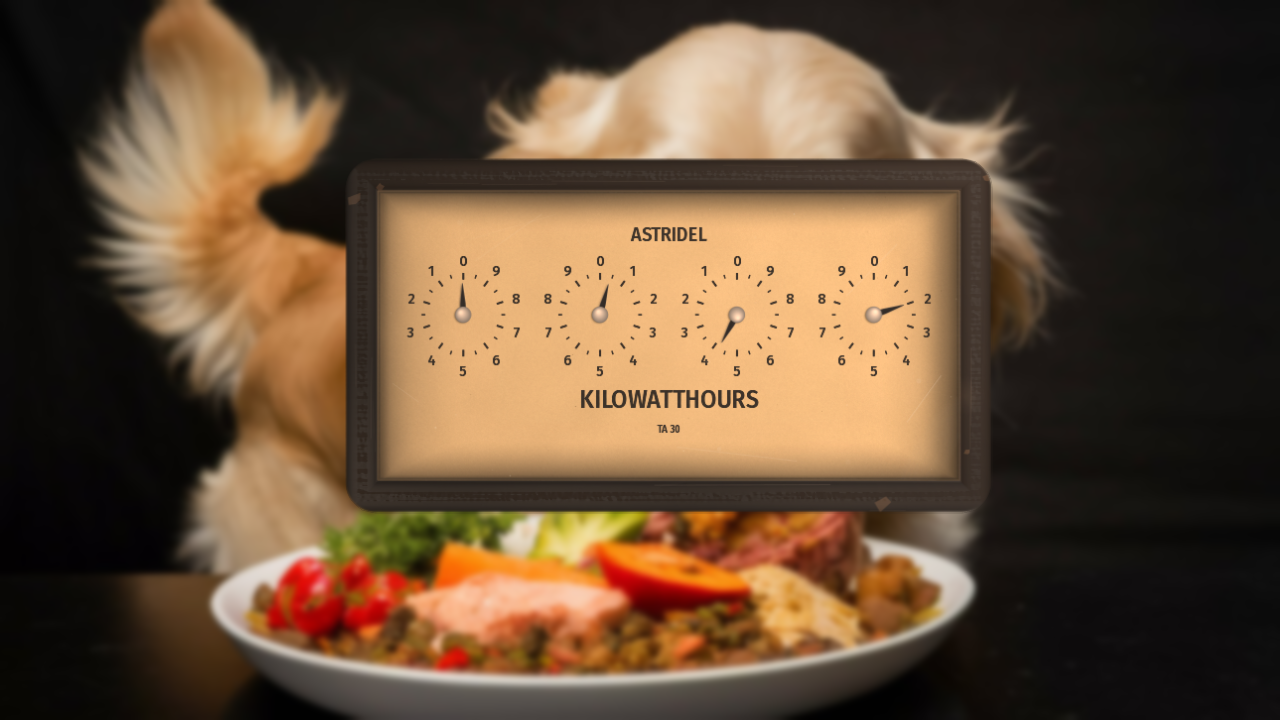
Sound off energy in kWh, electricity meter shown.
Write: 42 kWh
